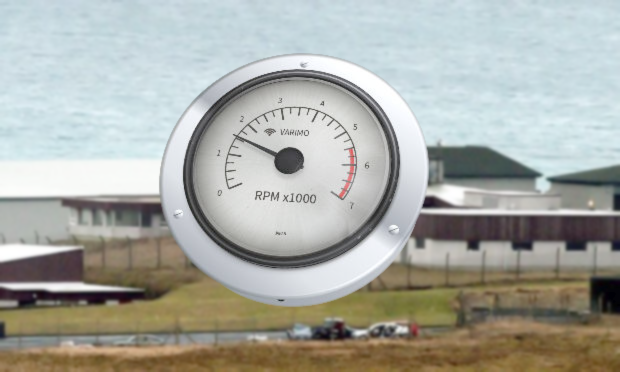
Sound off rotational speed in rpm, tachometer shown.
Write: 1500 rpm
